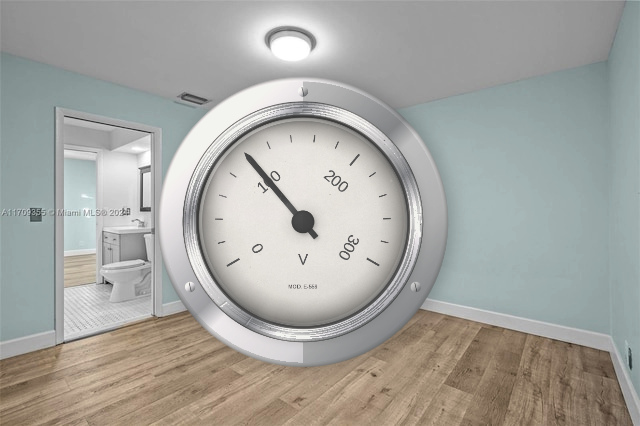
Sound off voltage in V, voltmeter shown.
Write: 100 V
